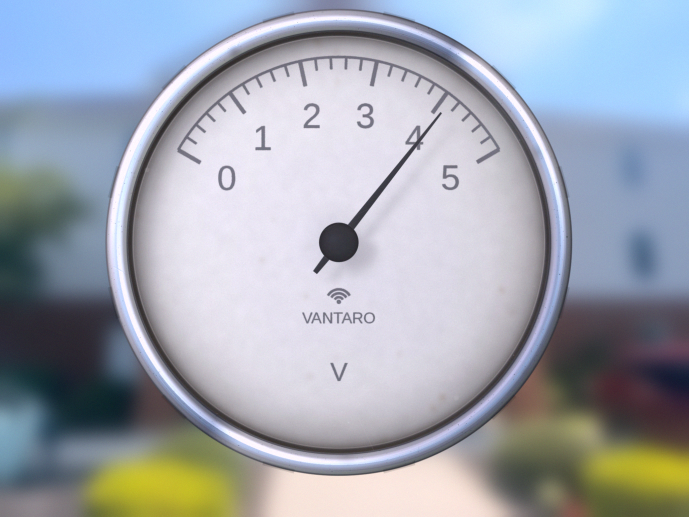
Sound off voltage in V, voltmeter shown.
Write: 4.1 V
